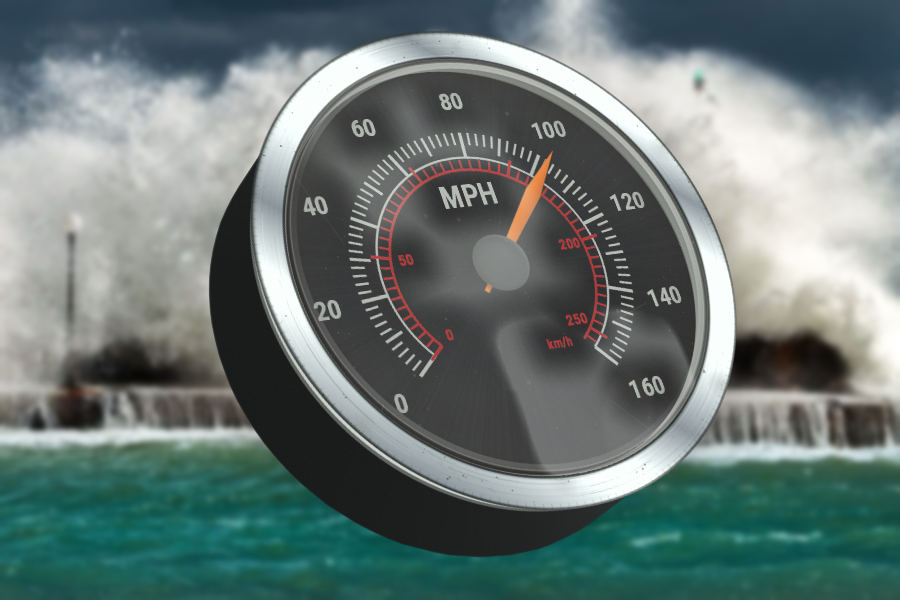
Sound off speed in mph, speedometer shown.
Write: 102 mph
